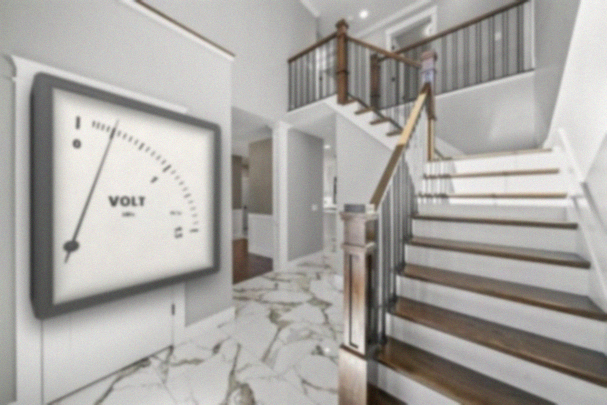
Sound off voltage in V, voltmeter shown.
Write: 0.5 V
